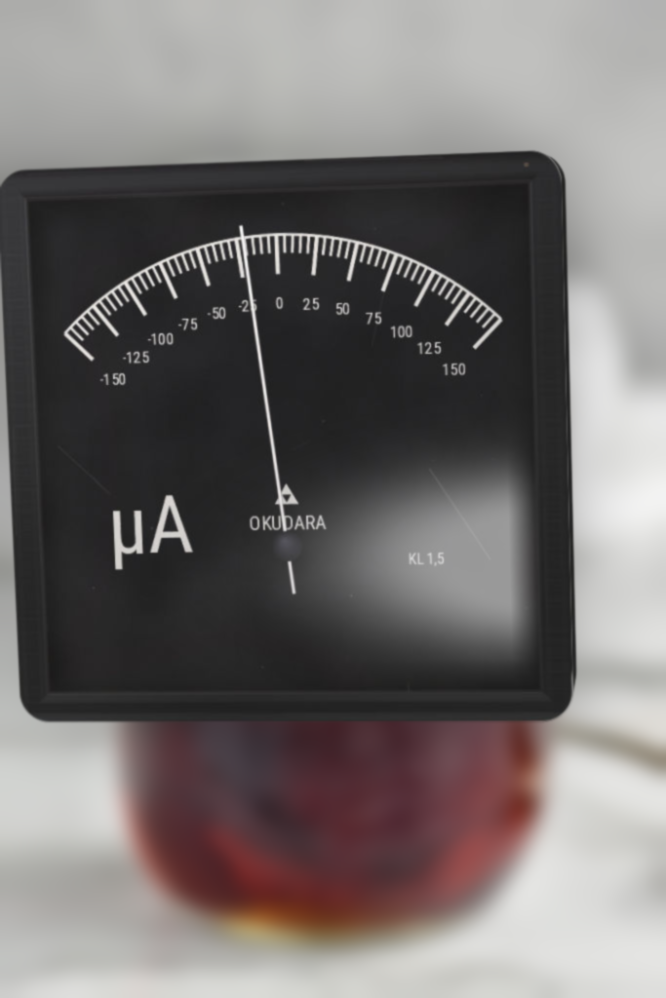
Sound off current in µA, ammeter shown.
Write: -20 µA
